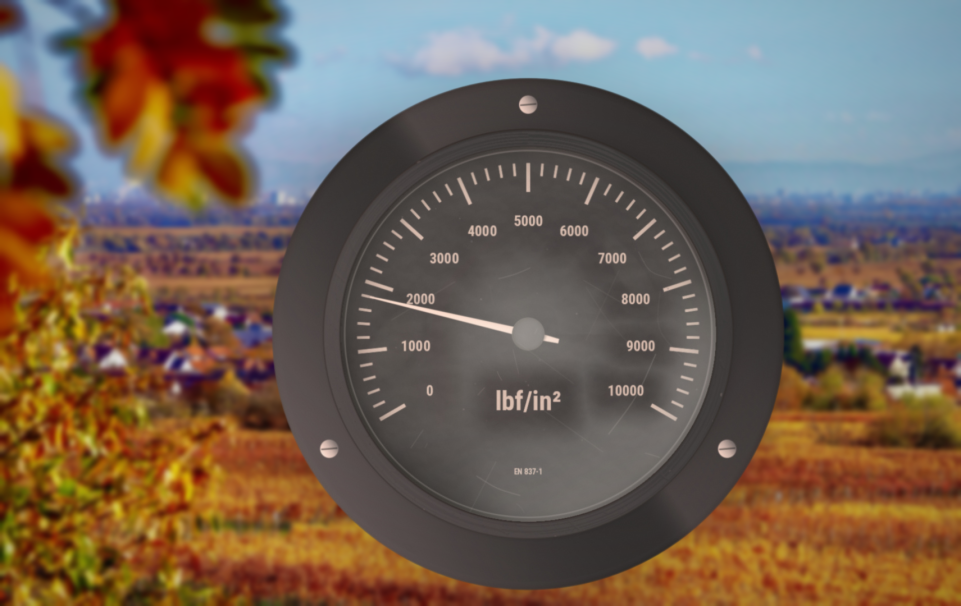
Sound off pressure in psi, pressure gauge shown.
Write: 1800 psi
